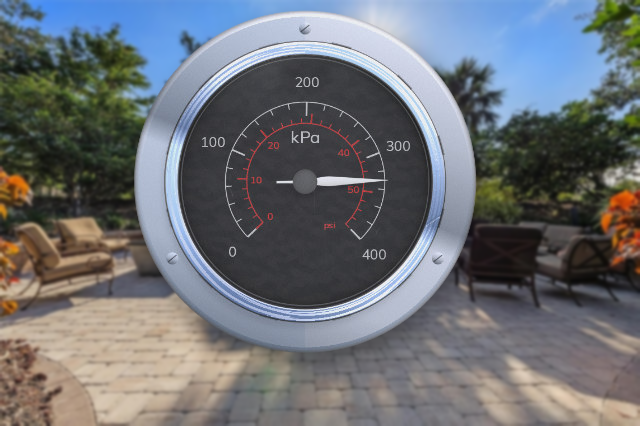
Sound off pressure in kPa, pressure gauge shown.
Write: 330 kPa
